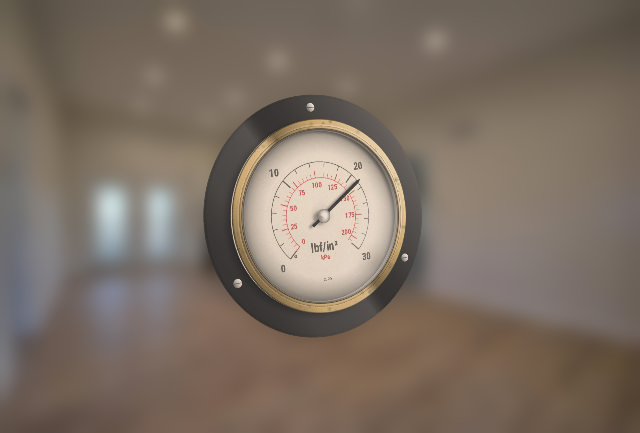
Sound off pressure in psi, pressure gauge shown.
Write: 21 psi
